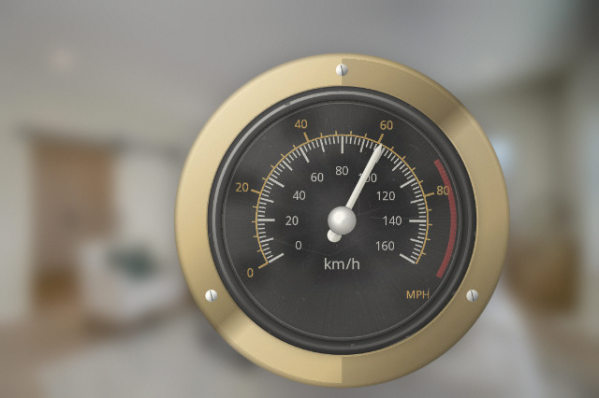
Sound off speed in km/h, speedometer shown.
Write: 98 km/h
